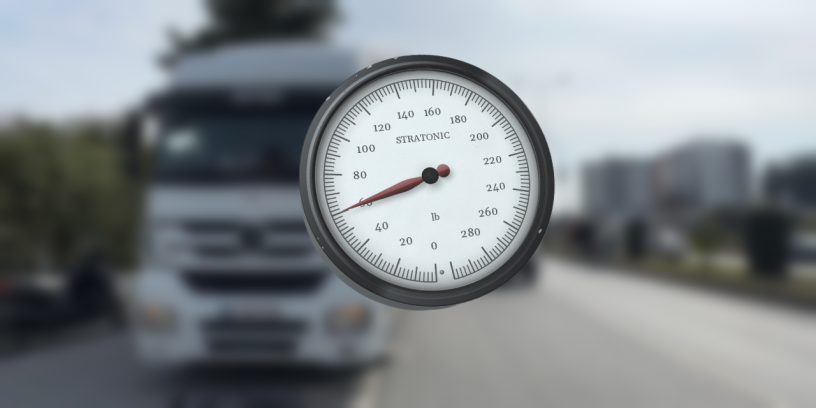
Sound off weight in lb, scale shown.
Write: 60 lb
